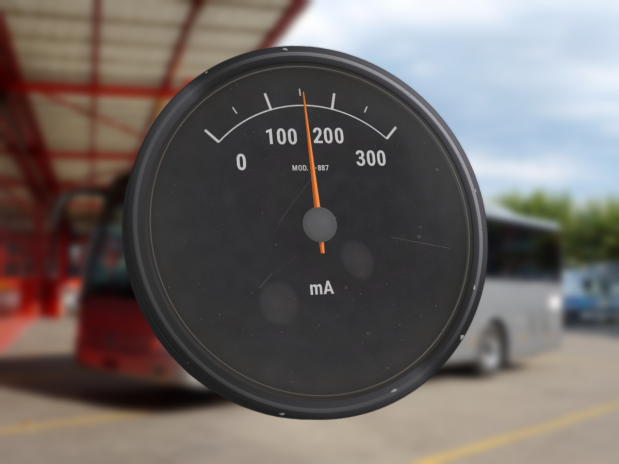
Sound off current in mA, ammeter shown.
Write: 150 mA
